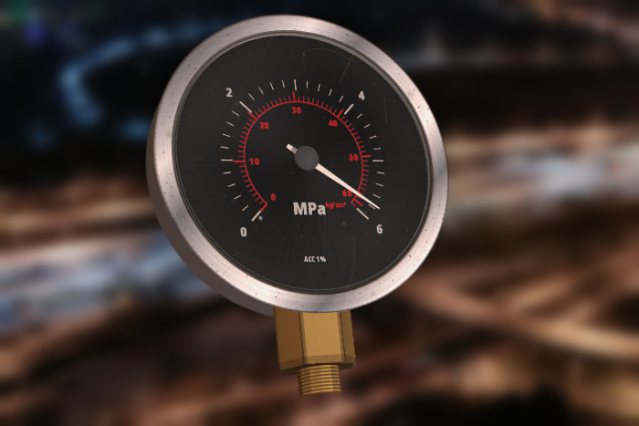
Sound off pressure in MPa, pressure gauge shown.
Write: 5.8 MPa
